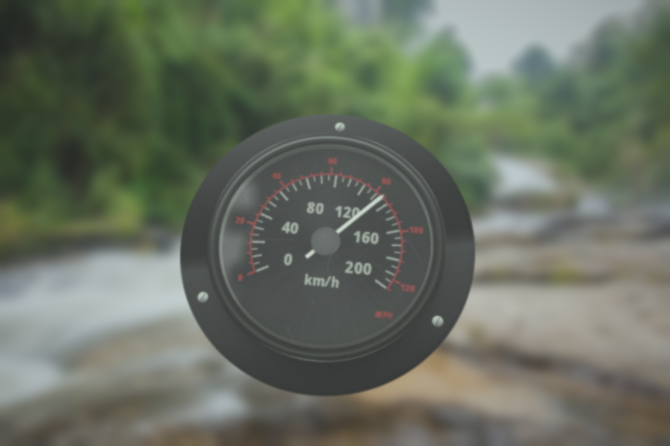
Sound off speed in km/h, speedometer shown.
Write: 135 km/h
